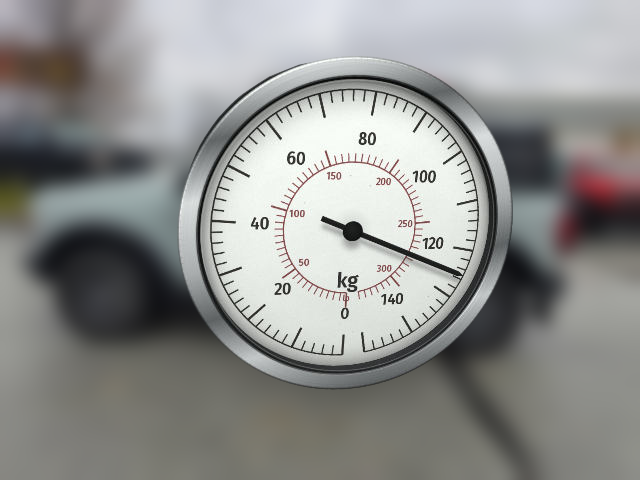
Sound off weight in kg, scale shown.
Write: 125 kg
